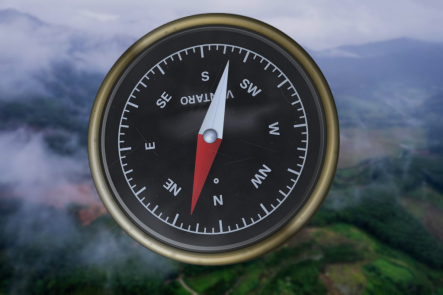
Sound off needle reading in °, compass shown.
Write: 20 °
